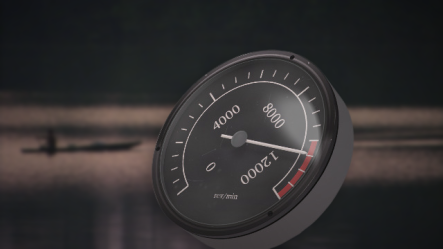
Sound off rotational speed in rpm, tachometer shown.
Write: 10500 rpm
